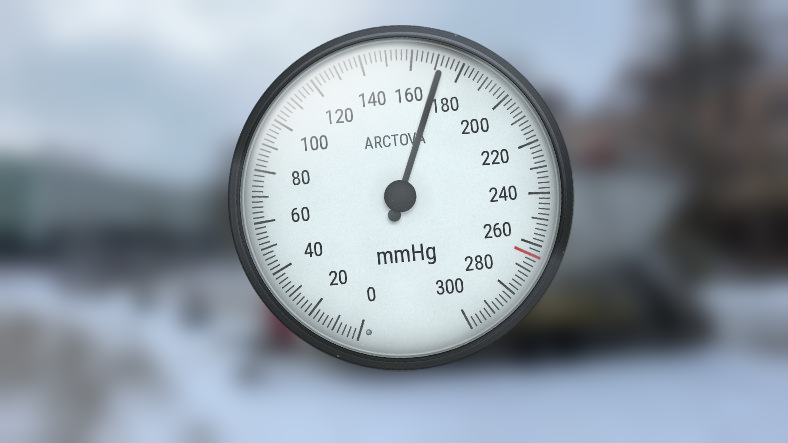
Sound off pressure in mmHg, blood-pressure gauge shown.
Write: 172 mmHg
